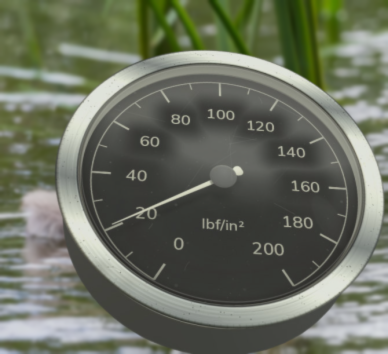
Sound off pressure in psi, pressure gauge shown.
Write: 20 psi
